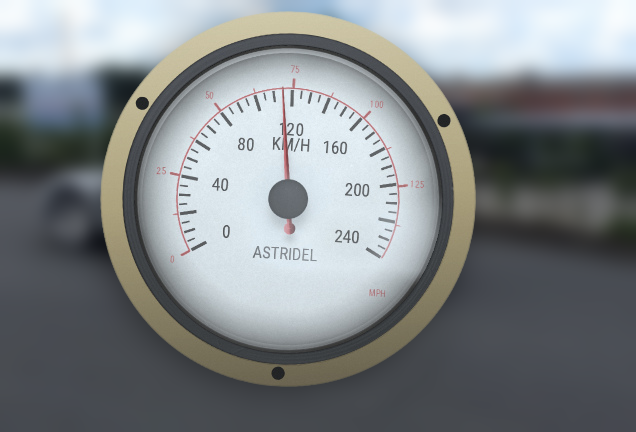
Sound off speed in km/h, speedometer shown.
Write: 115 km/h
